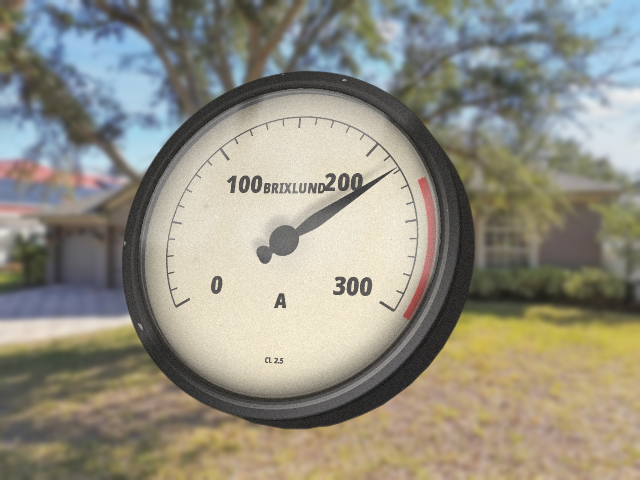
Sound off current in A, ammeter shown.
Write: 220 A
